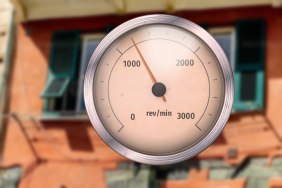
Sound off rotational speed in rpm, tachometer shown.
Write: 1200 rpm
